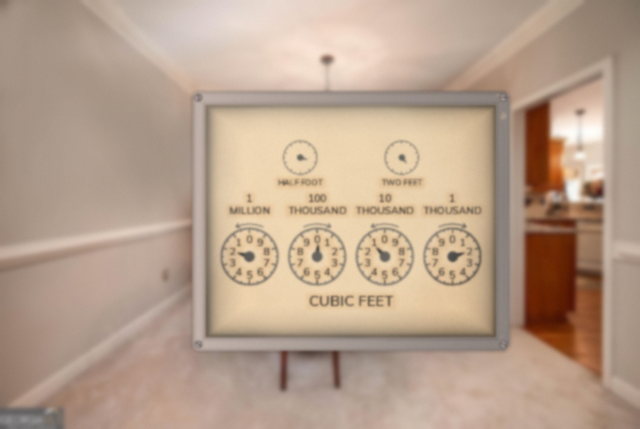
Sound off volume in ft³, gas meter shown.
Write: 201200 ft³
